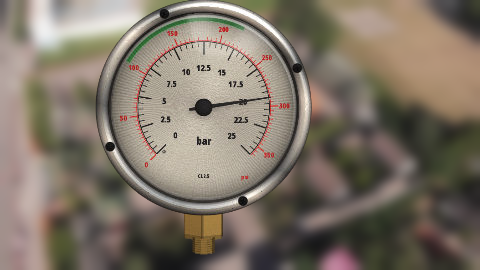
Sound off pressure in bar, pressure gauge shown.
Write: 20 bar
